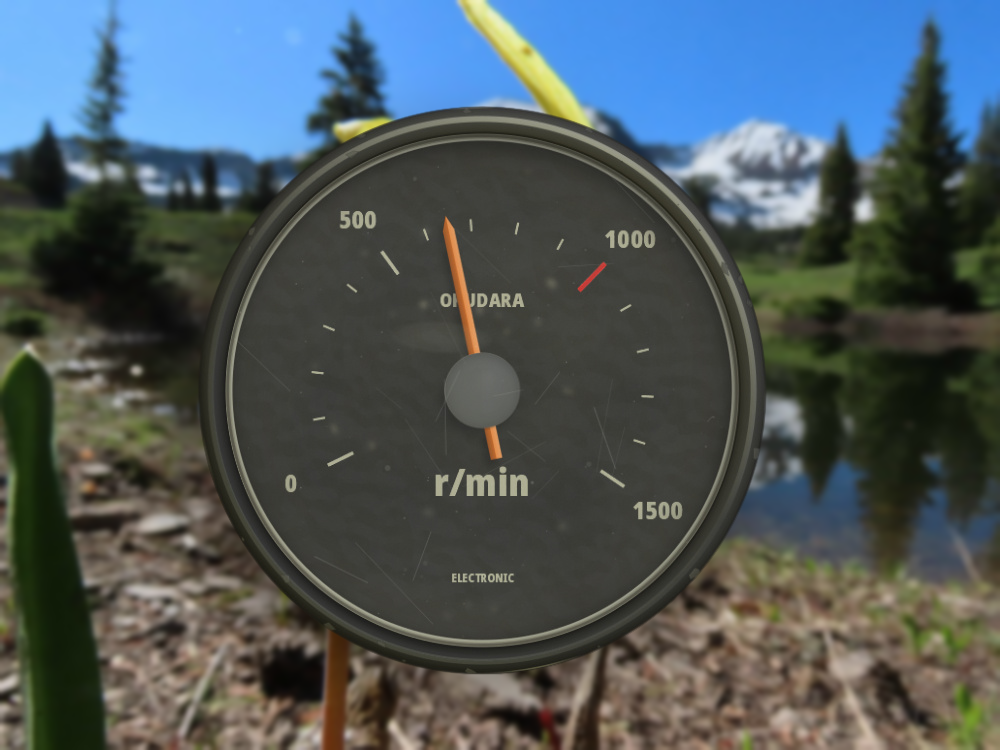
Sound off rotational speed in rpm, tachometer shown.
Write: 650 rpm
